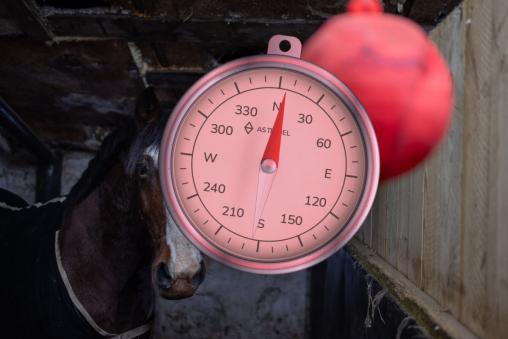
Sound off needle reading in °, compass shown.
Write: 5 °
